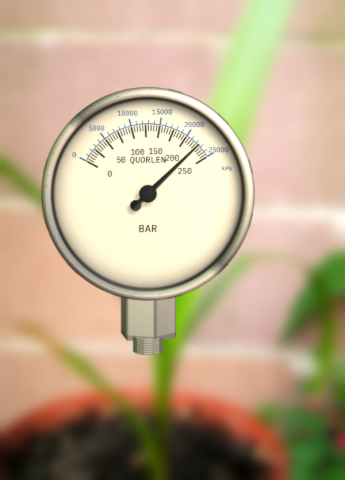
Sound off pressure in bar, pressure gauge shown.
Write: 225 bar
